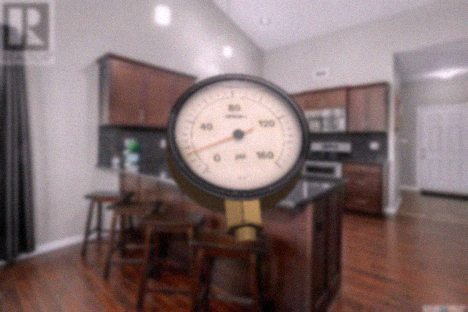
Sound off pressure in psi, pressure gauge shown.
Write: 15 psi
